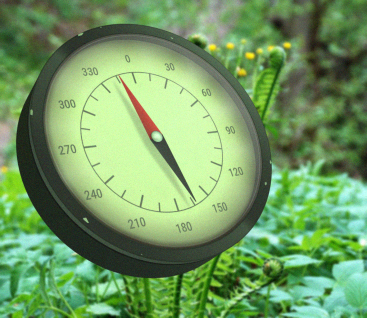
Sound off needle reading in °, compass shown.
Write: 345 °
